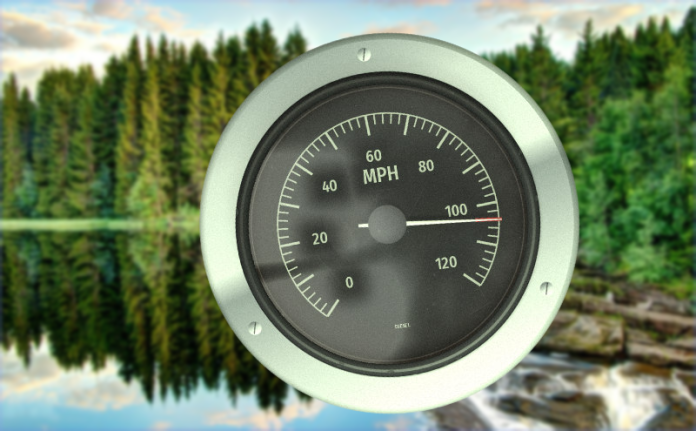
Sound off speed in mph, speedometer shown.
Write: 104 mph
